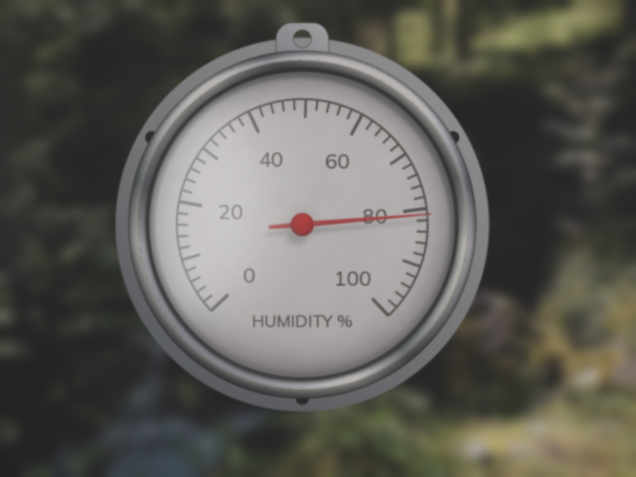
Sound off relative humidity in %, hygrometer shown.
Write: 81 %
